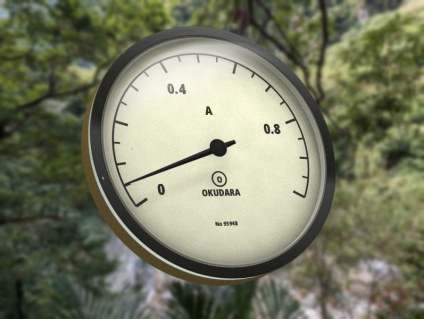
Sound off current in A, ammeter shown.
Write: 0.05 A
